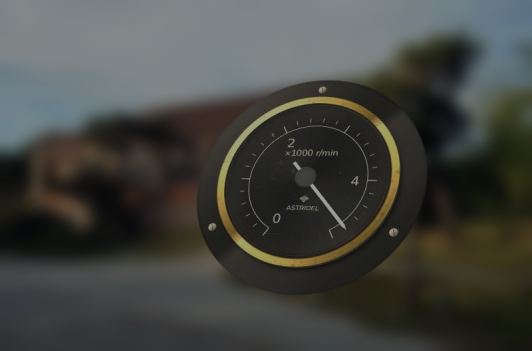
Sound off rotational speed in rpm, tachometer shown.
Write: 4800 rpm
